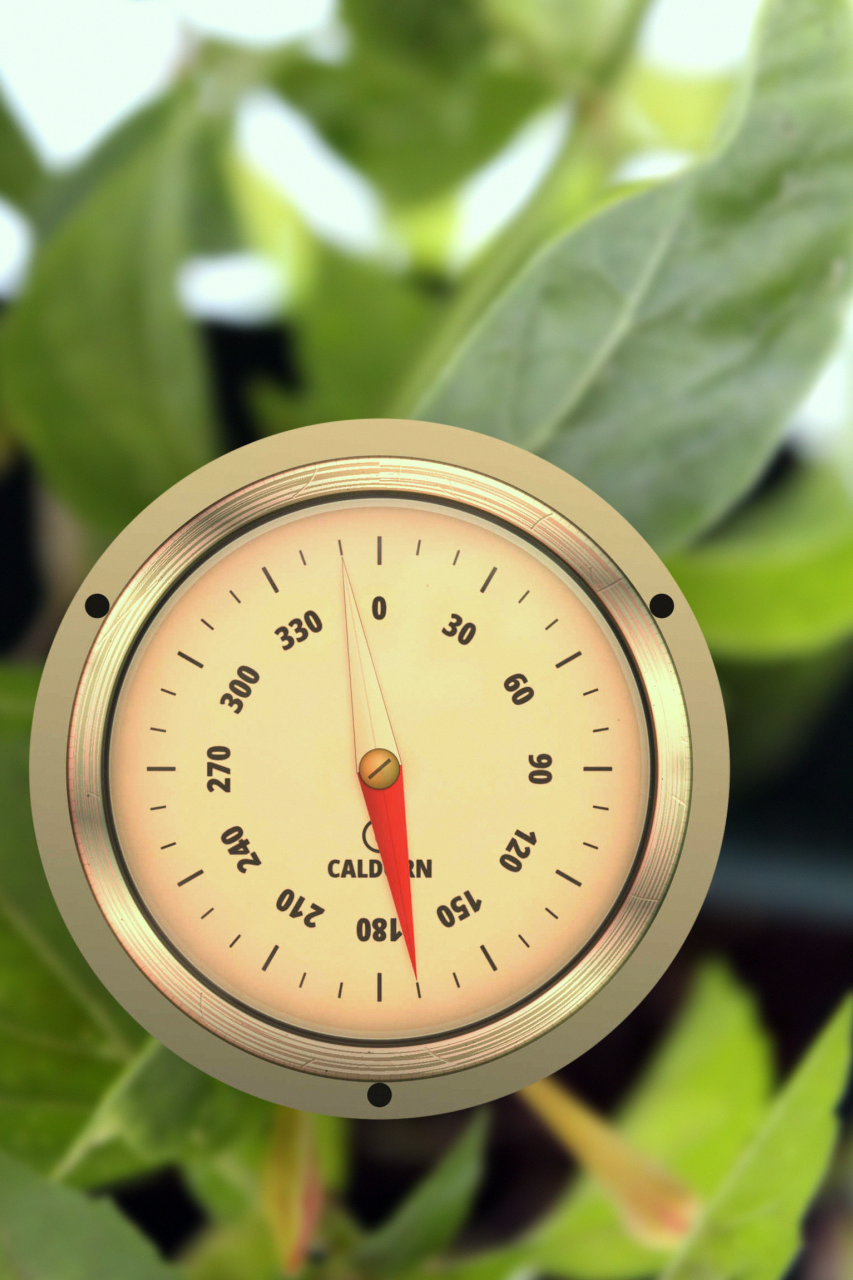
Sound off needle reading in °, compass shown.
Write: 170 °
